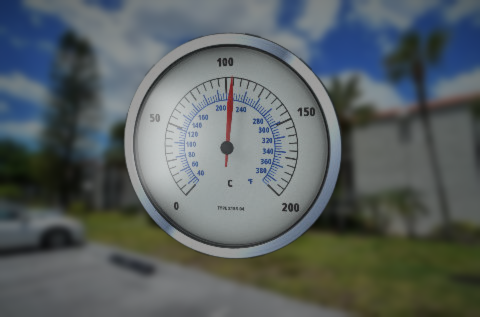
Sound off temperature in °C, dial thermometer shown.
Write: 105 °C
